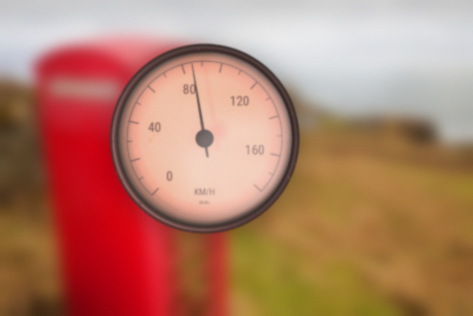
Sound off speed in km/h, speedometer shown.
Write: 85 km/h
